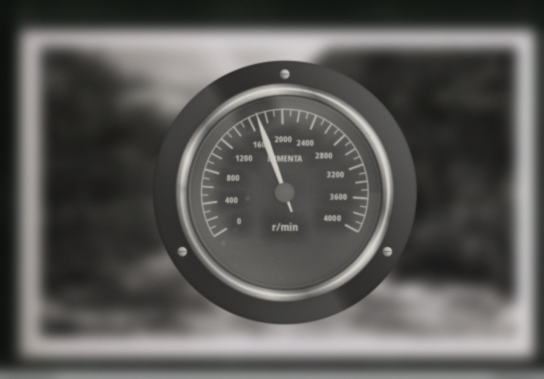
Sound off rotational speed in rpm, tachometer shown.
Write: 1700 rpm
